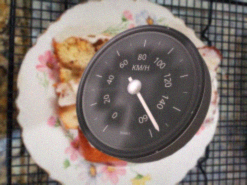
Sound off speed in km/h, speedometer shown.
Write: 155 km/h
